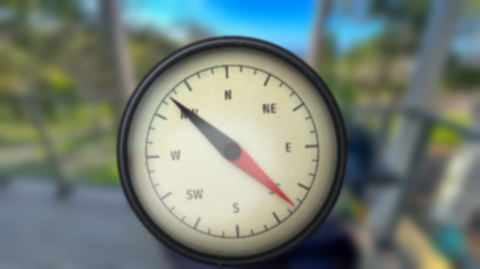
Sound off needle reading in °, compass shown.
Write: 135 °
